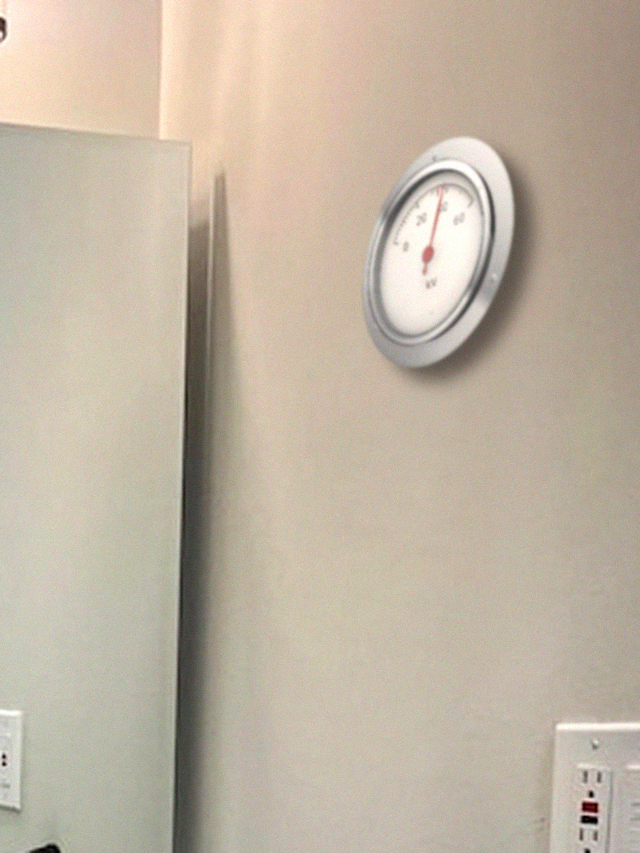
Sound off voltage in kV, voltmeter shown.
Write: 40 kV
